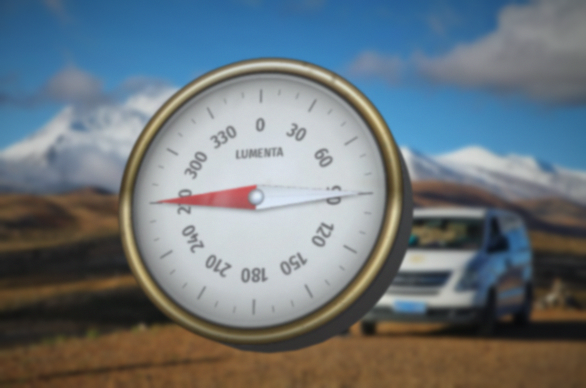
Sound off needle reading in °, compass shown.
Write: 270 °
